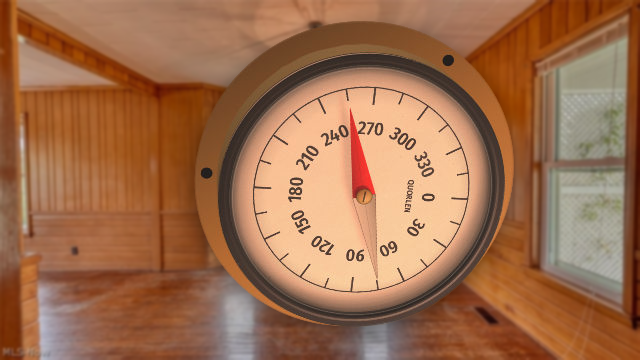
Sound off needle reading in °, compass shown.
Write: 255 °
